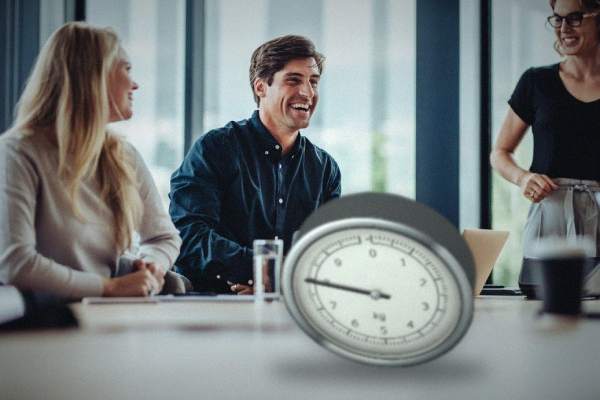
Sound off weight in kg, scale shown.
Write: 8 kg
